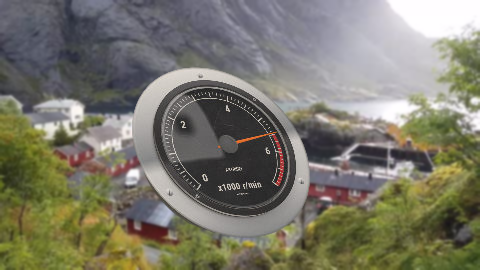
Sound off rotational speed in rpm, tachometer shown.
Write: 5500 rpm
